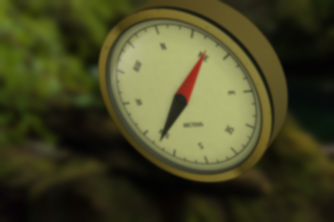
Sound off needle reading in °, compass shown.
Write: 45 °
